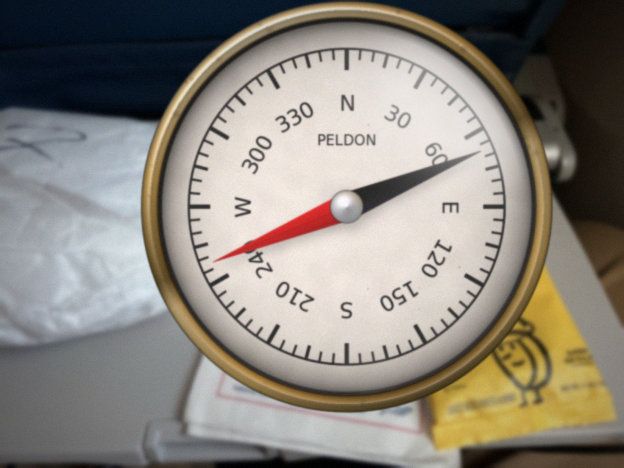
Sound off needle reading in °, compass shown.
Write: 247.5 °
